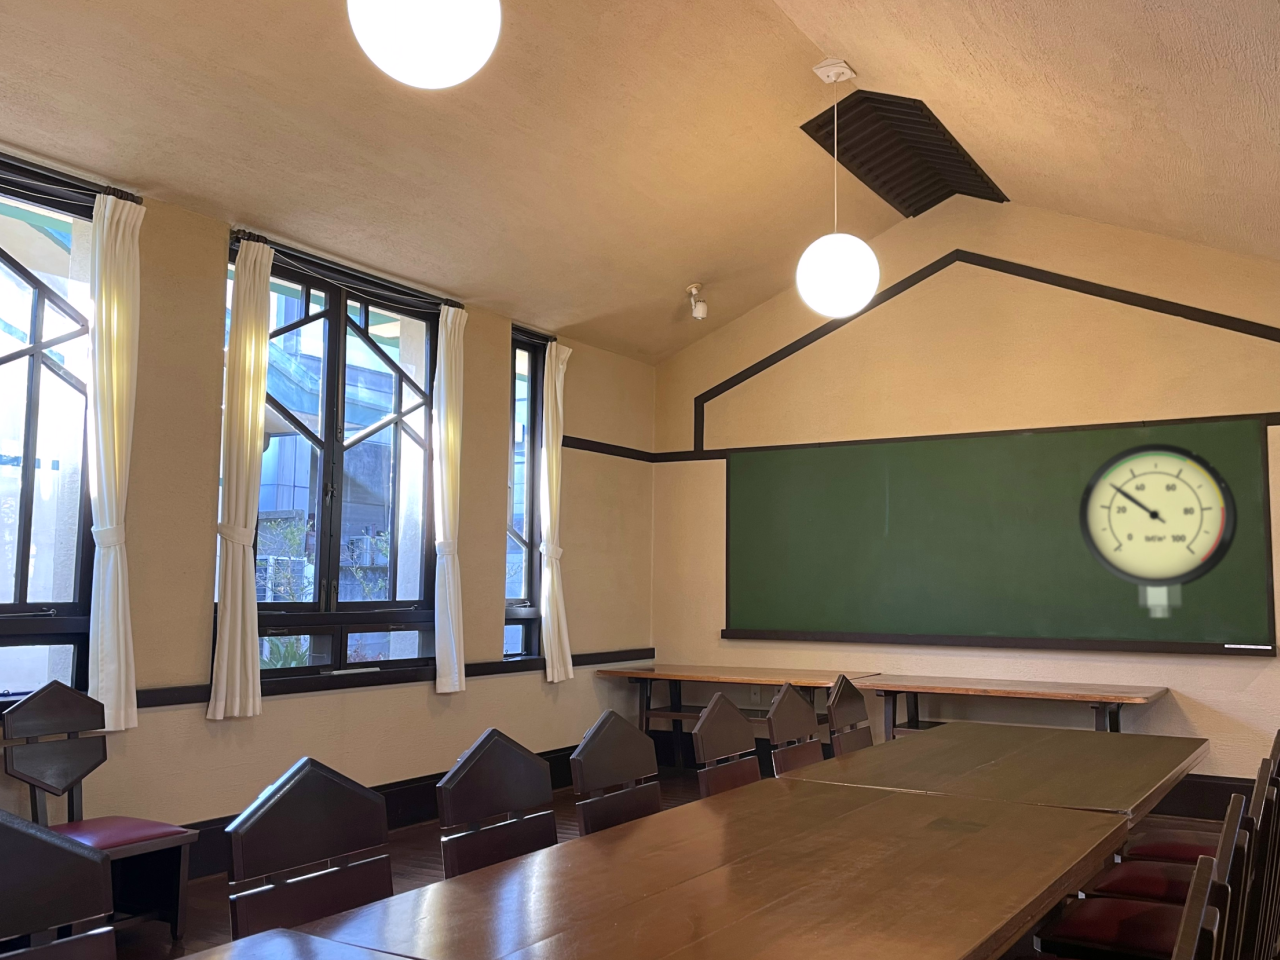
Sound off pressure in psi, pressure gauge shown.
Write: 30 psi
